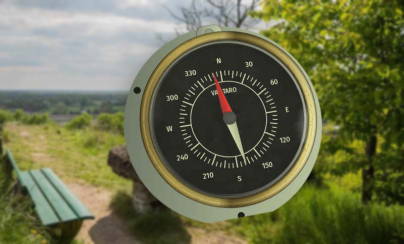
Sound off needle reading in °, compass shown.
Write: 350 °
